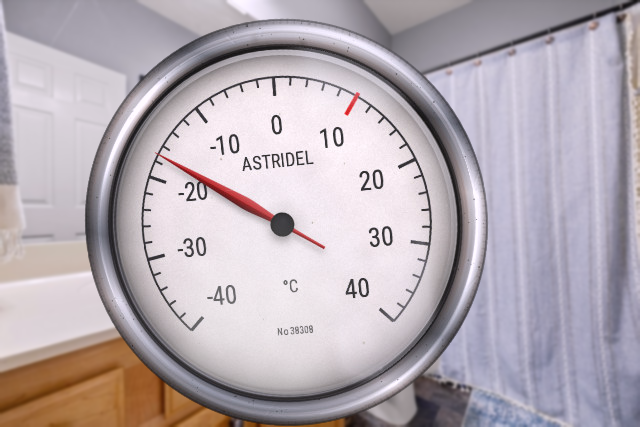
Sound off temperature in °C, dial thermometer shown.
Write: -17 °C
